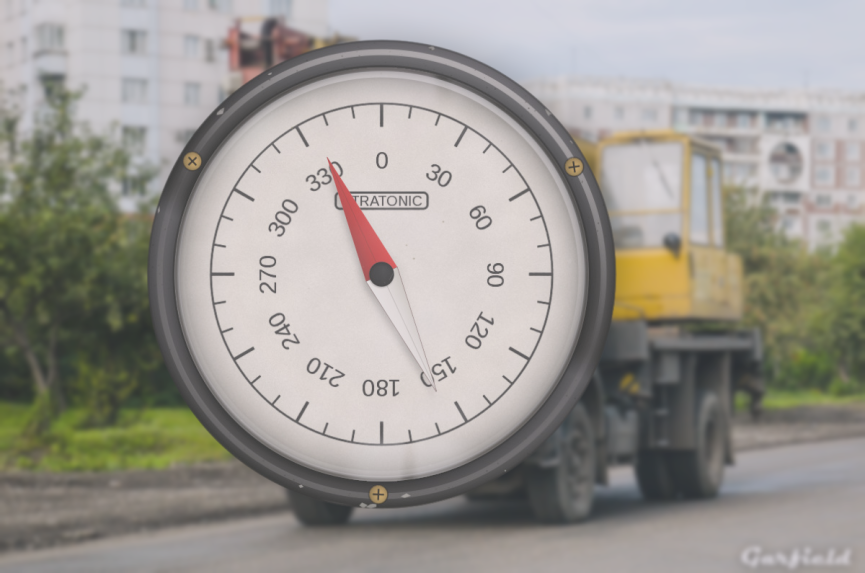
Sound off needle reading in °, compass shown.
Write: 335 °
